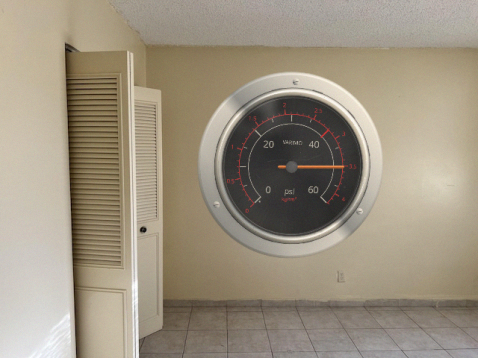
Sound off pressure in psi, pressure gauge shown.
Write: 50 psi
